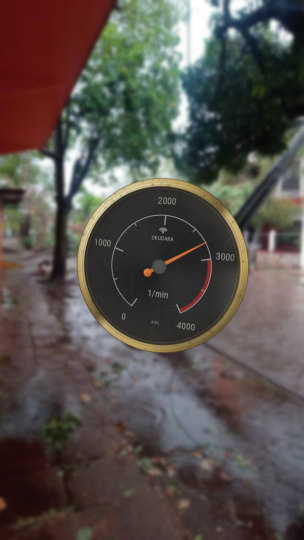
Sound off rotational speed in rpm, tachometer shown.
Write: 2750 rpm
